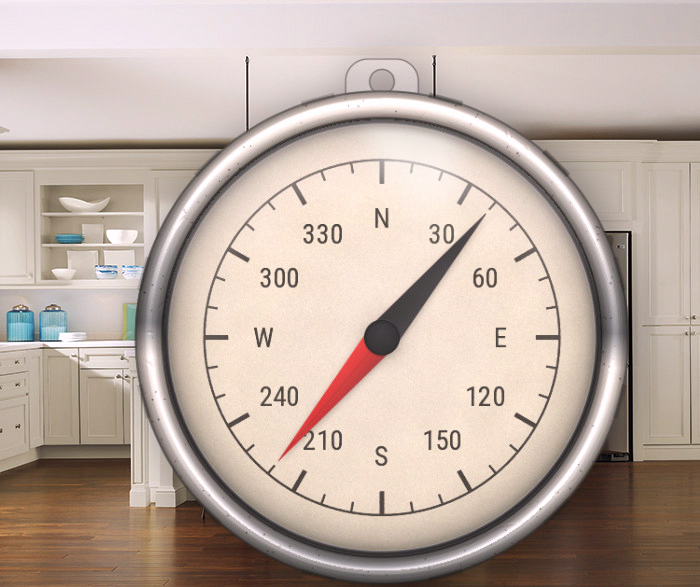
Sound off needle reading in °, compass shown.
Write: 220 °
